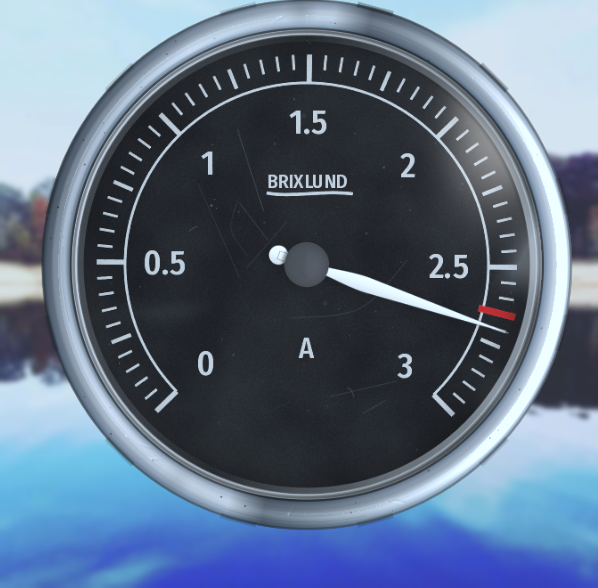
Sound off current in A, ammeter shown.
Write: 2.7 A
